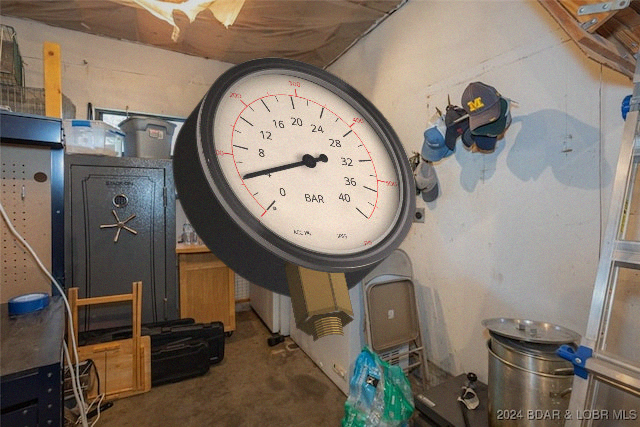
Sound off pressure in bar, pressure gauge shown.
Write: 4 bar
